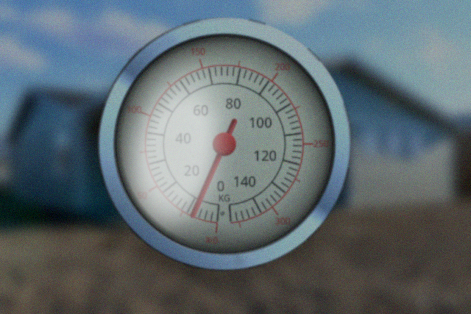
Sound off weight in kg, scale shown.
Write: 8 kg
